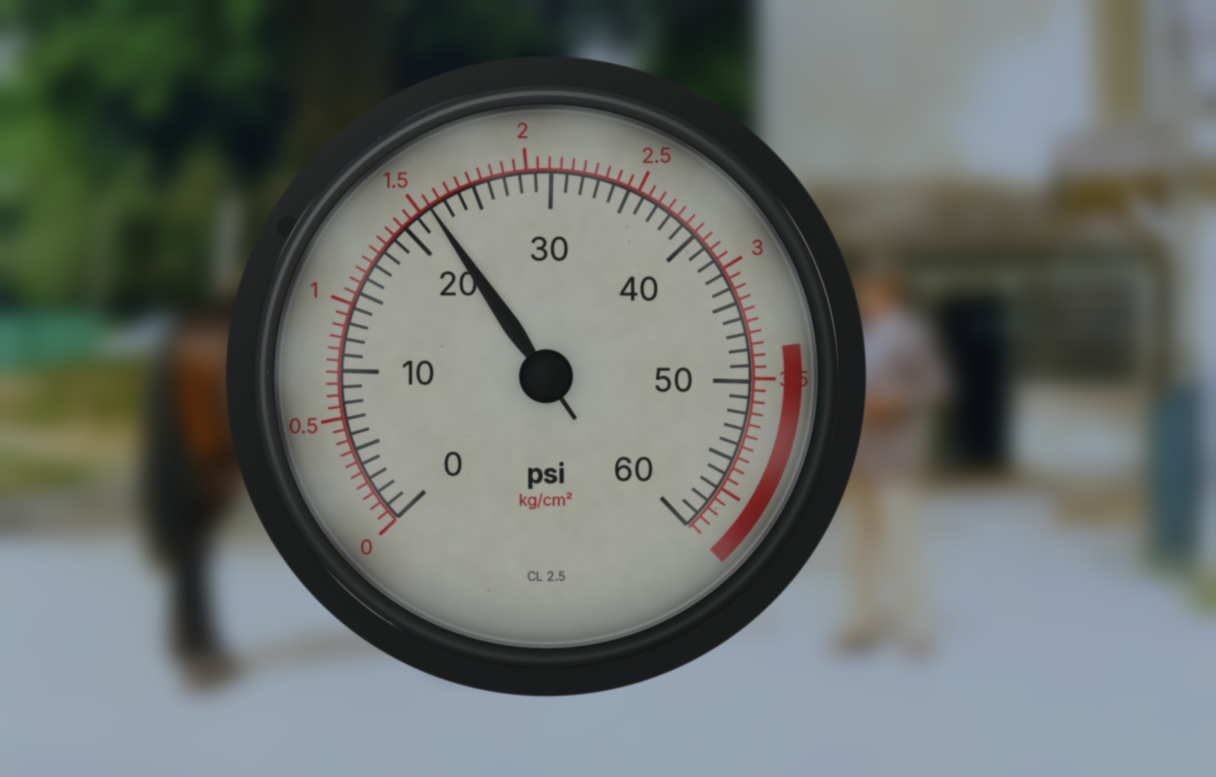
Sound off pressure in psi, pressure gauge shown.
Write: 22 psi
